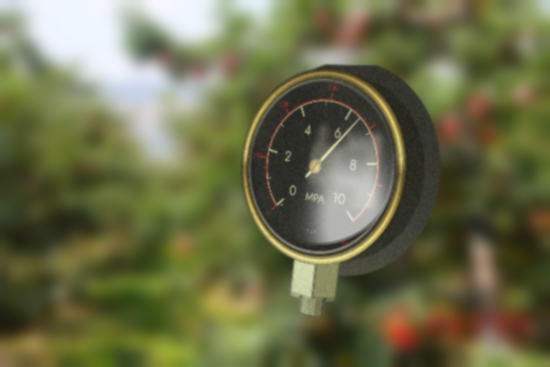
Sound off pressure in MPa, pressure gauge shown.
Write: 6.5 MPa
